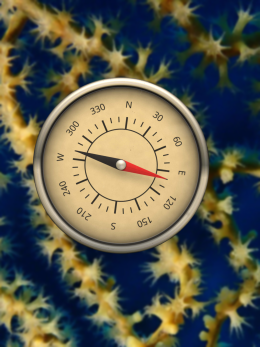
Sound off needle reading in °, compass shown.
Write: 100 °
